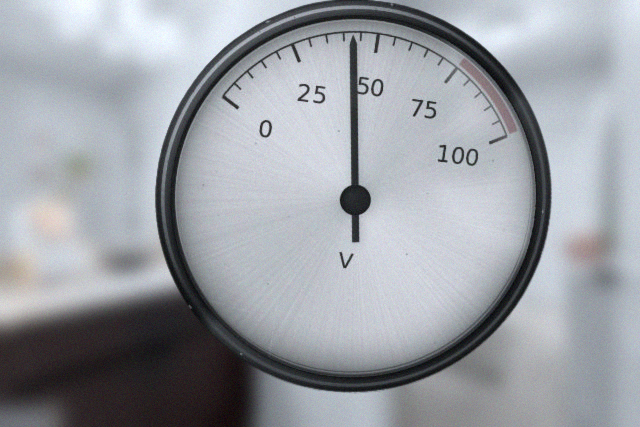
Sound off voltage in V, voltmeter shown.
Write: 42.5 V
